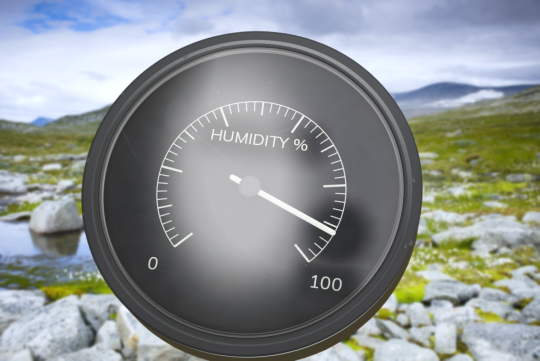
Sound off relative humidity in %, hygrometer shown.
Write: 92 %
